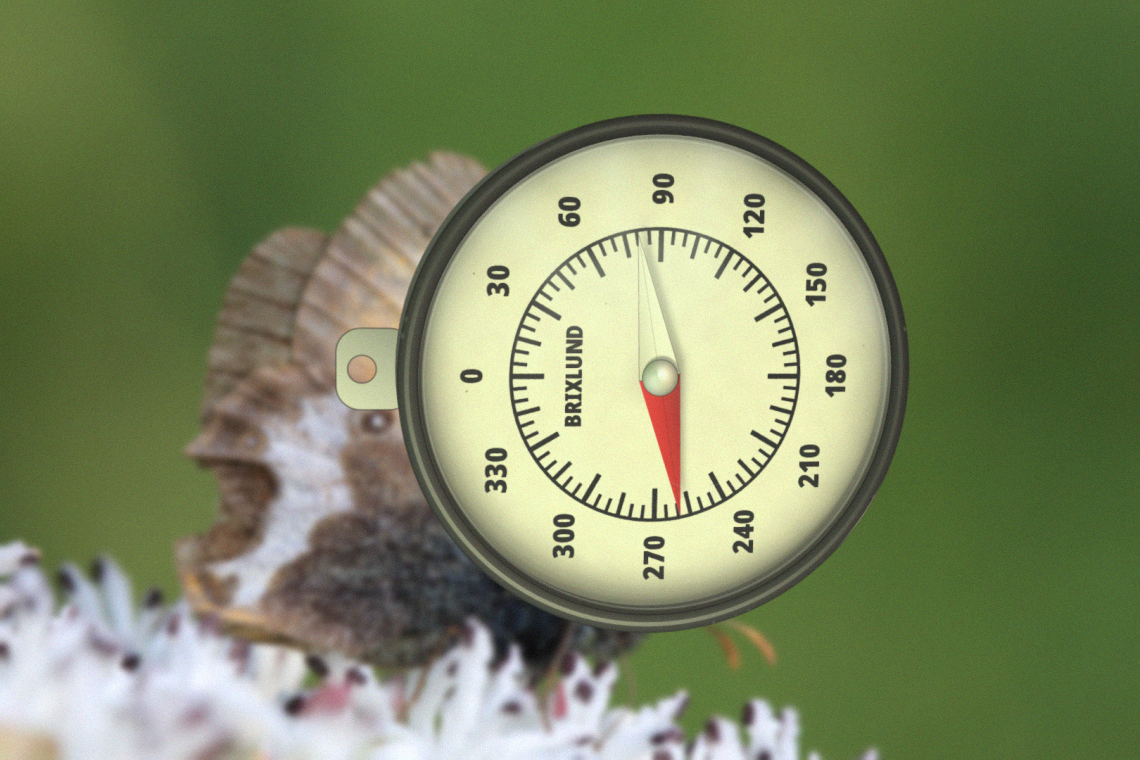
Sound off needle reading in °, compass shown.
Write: 260 °
